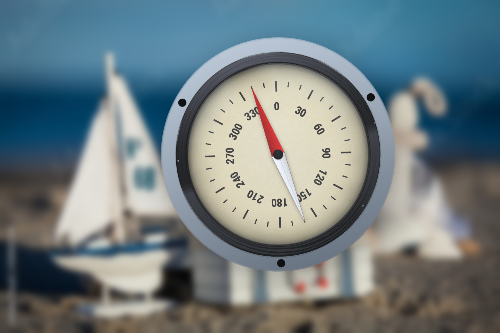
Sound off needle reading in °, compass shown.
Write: 340 °
